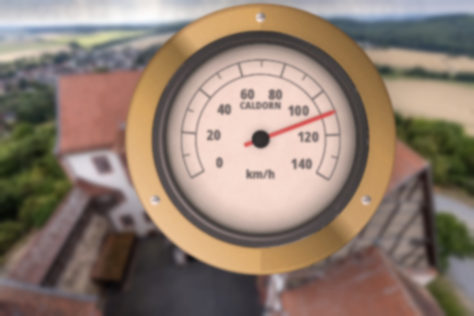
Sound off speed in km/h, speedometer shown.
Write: 110 km/h
